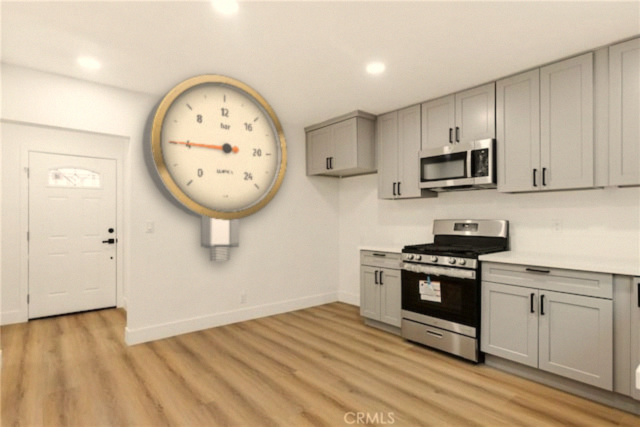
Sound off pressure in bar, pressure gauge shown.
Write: 4 bar
